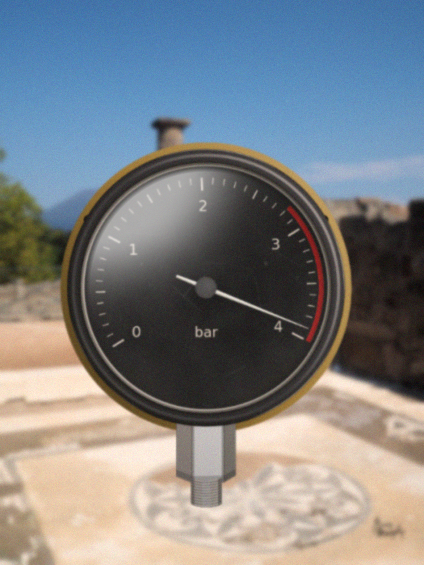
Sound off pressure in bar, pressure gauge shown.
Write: 3.9 bar
